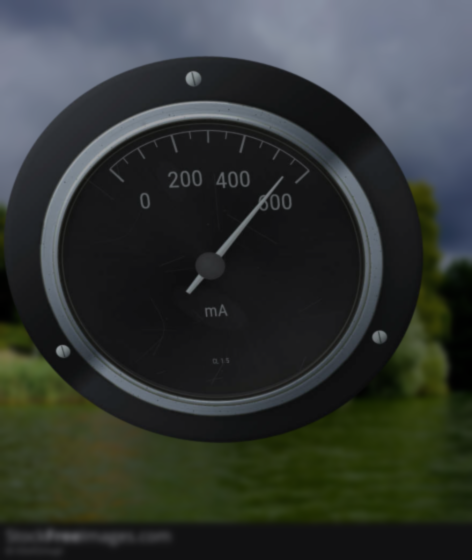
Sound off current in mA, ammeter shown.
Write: 550 mA
